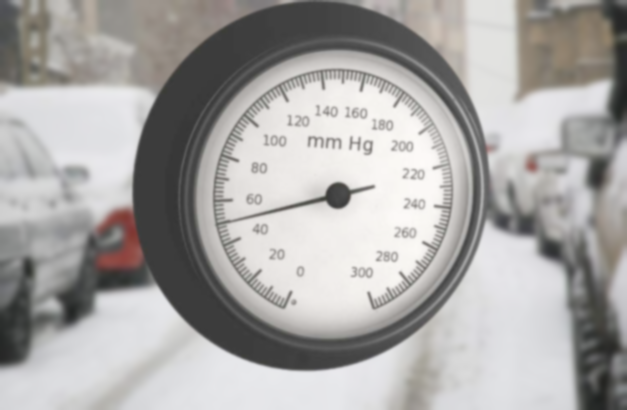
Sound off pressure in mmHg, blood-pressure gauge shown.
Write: 50 mmHg
